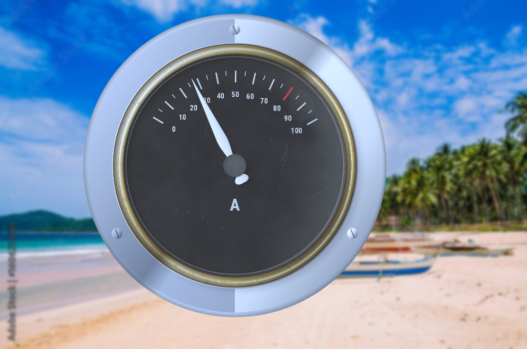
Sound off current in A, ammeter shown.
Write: 27.5 A
